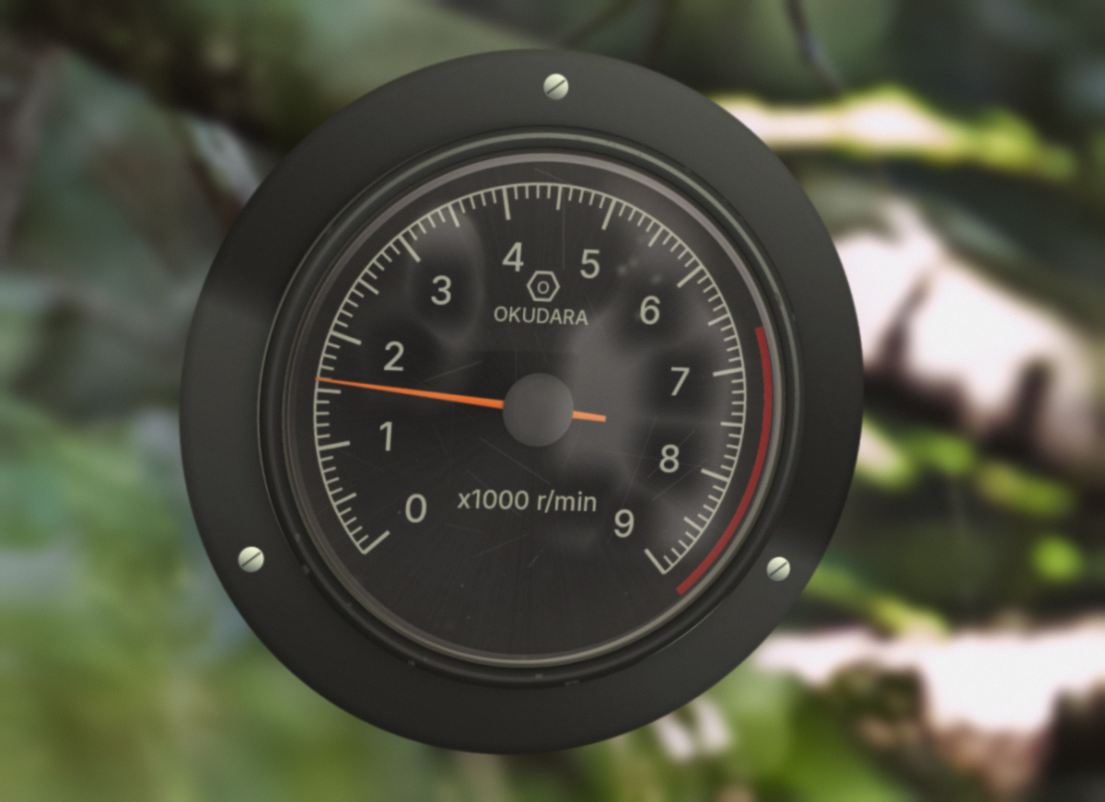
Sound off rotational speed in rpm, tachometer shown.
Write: 1600 rpm
